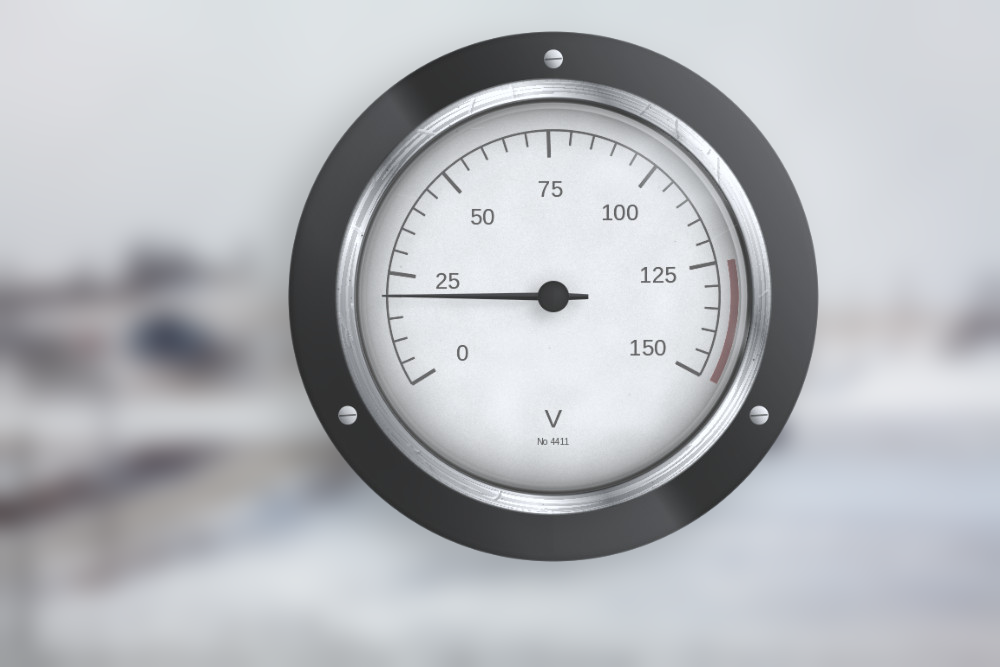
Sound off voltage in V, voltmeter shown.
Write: 20 V
